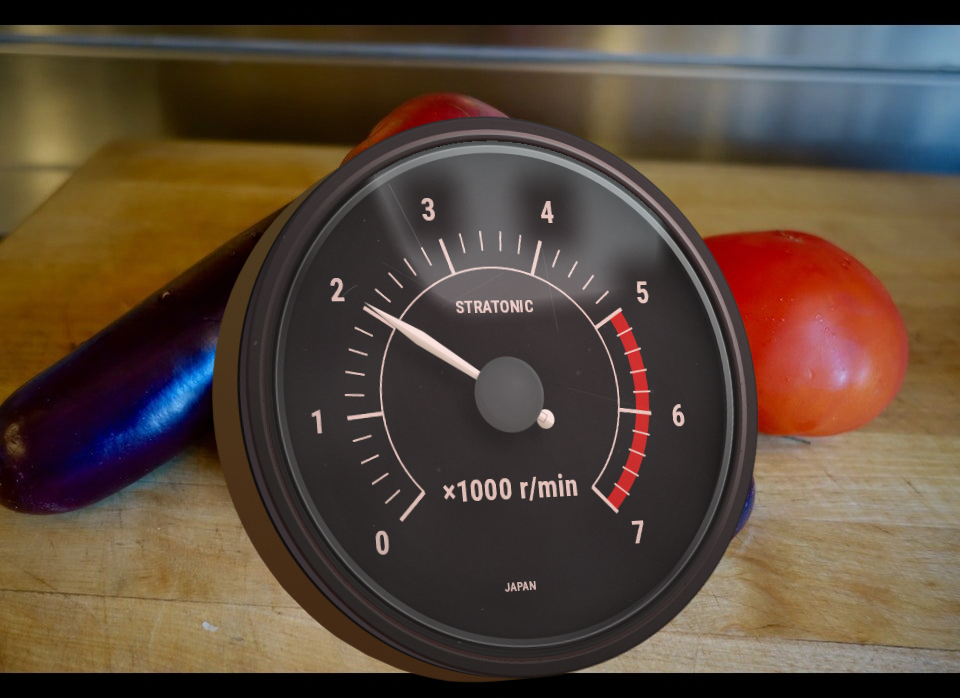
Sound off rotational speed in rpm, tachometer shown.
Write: 2000 rpm
